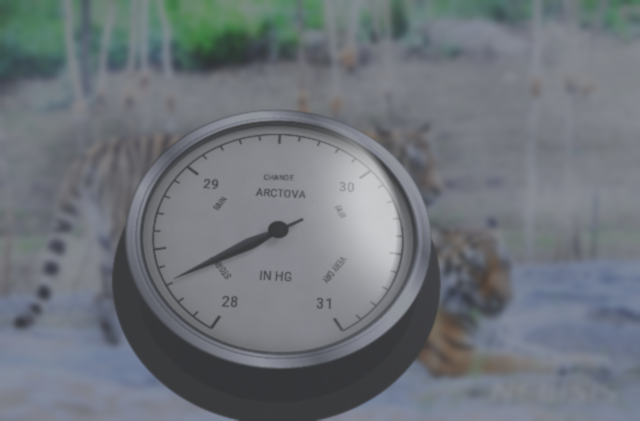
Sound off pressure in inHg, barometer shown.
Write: 28.3 inHg
